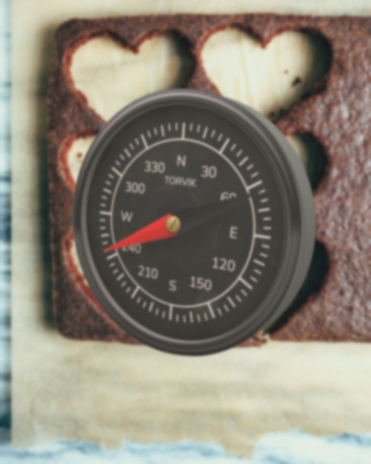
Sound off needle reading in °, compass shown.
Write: 245 °
